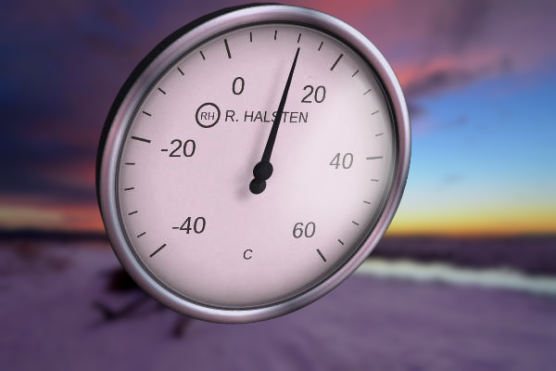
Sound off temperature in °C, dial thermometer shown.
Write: 12 °C
